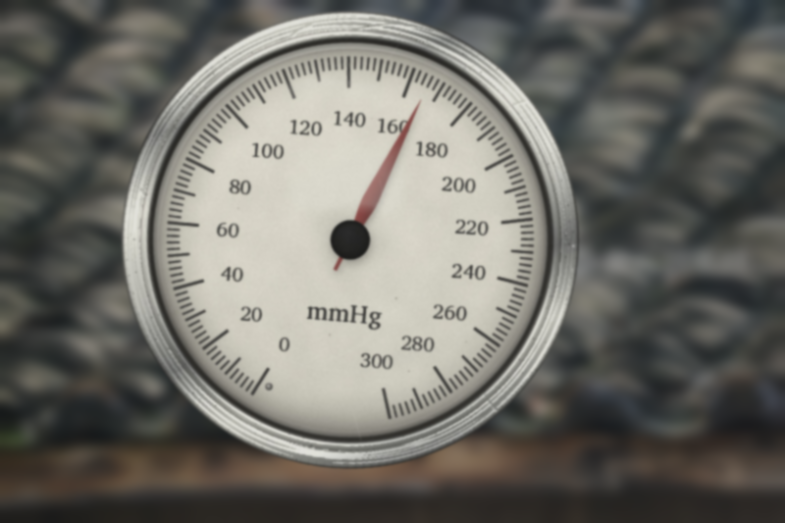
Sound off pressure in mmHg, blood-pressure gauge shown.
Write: 166 mmHg
